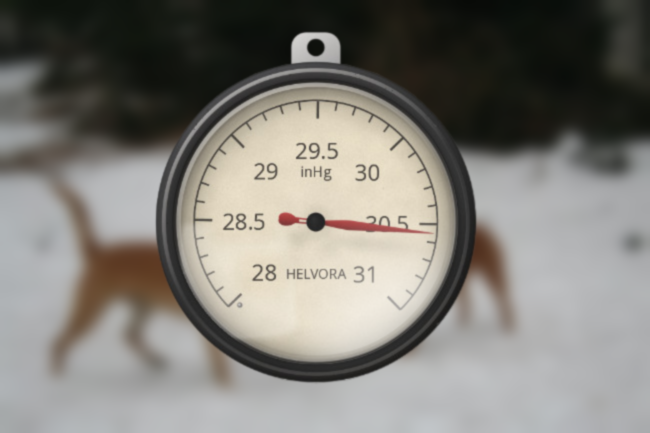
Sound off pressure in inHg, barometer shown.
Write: 30.55 inHg
